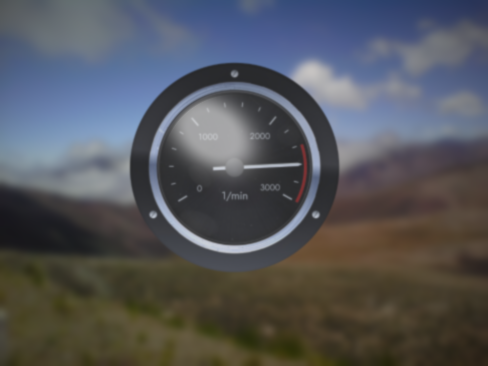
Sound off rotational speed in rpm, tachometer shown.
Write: 2600 rpm
